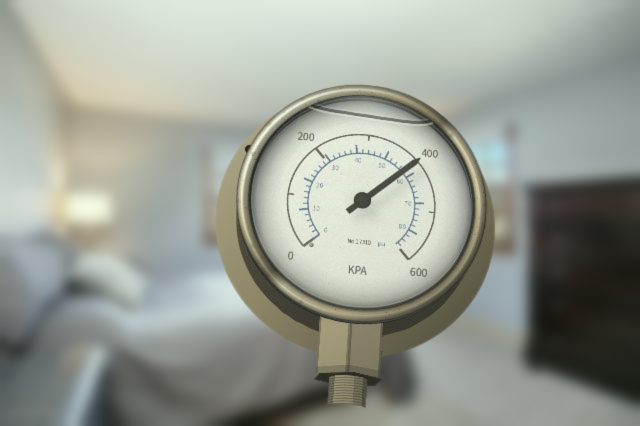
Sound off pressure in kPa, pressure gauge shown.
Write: 400 kPa
